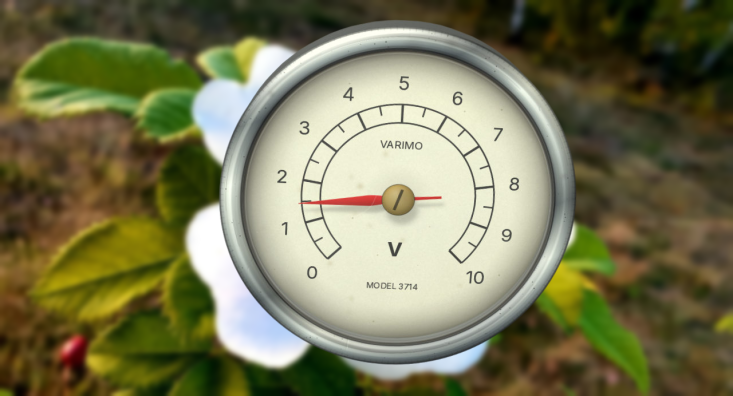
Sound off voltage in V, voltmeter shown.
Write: 1.5 V
